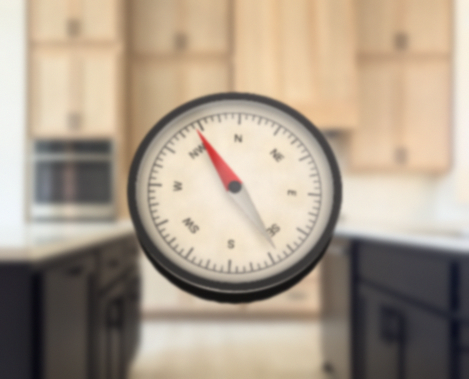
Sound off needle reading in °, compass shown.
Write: 325 °
